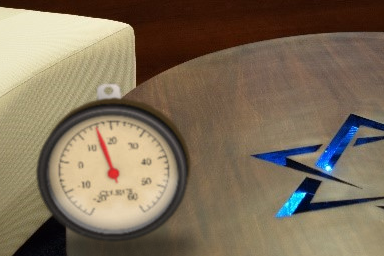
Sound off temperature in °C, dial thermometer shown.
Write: 16 °C
